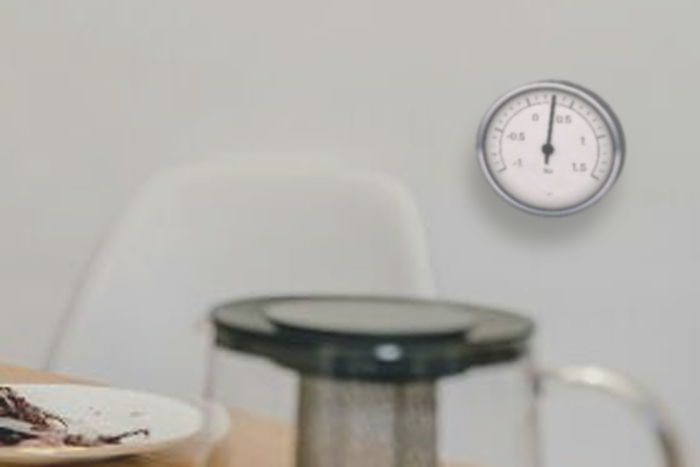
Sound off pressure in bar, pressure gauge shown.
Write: 0.3 bar
